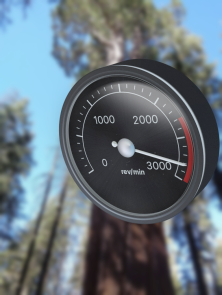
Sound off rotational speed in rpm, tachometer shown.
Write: 2800 rpm
